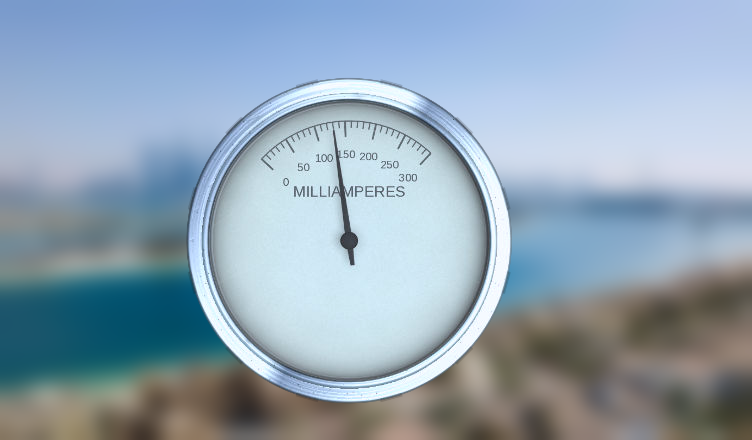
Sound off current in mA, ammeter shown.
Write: 130 mA
